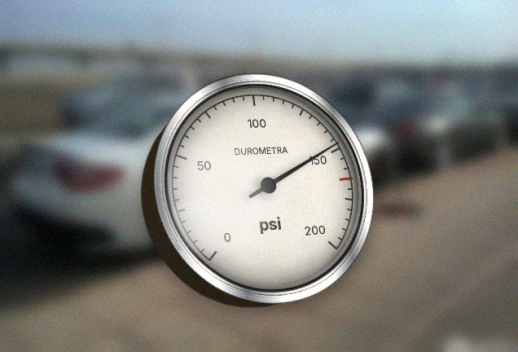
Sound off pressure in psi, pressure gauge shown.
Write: 147.5 psi
